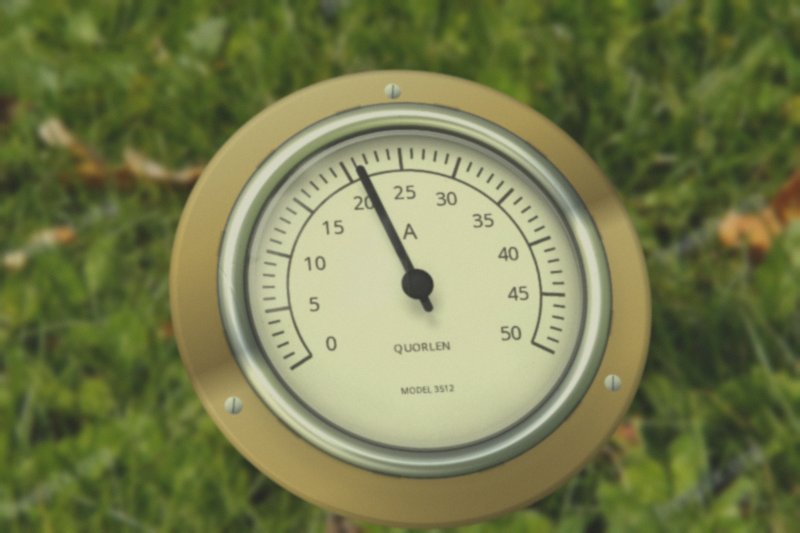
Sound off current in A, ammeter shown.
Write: 21 A
